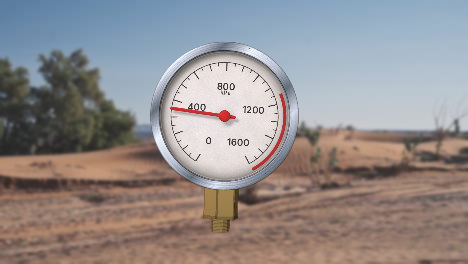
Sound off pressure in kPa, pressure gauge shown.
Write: 350 kPa
